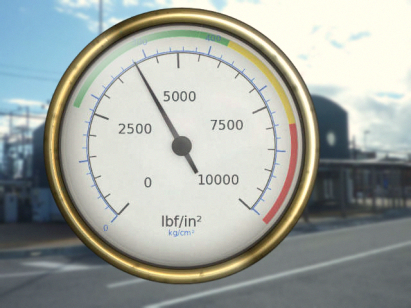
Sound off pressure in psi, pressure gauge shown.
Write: 4000 psi
